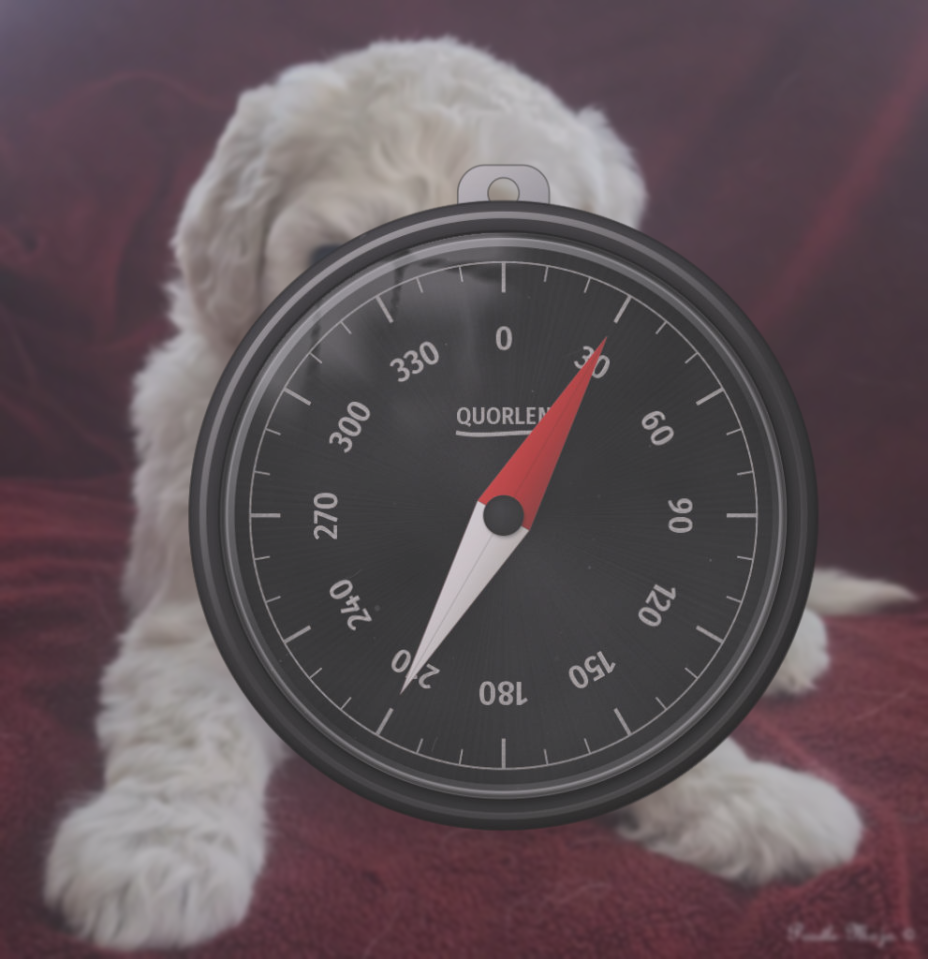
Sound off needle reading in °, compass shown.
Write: 30 °
